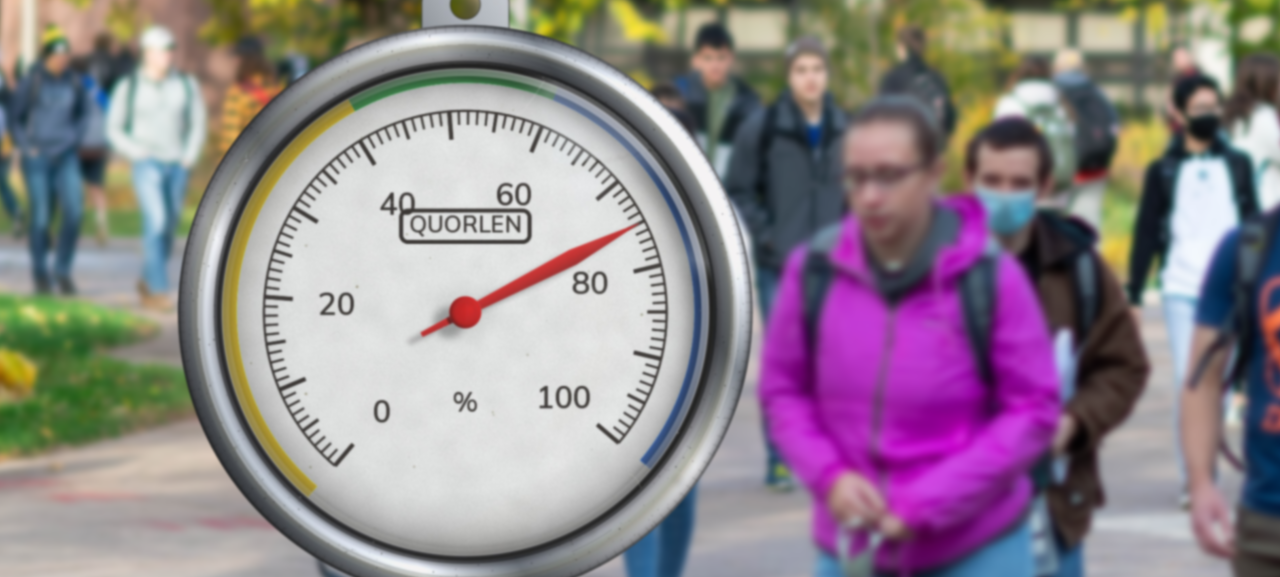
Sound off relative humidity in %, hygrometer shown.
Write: 75 %
